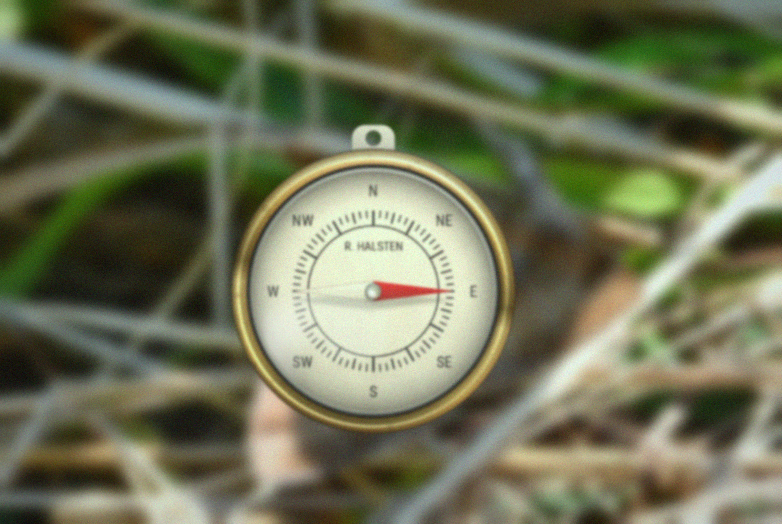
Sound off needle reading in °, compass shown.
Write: 90 °
